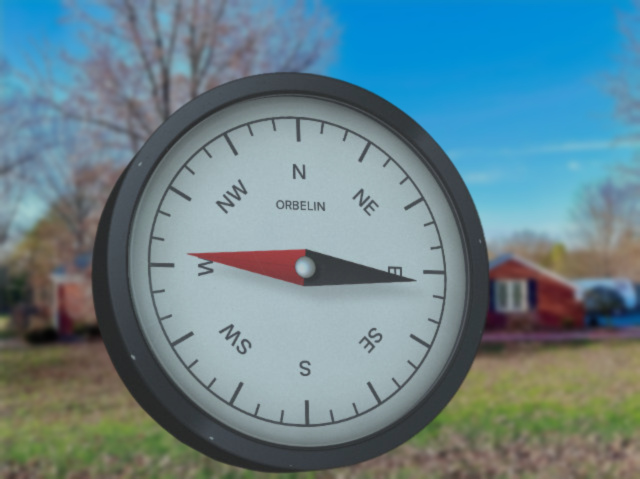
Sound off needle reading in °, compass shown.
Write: 275 °
